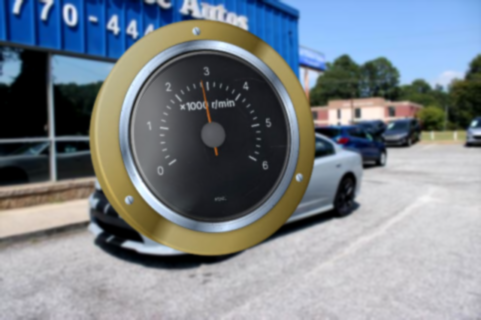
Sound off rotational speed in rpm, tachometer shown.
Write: 2800 rpm
